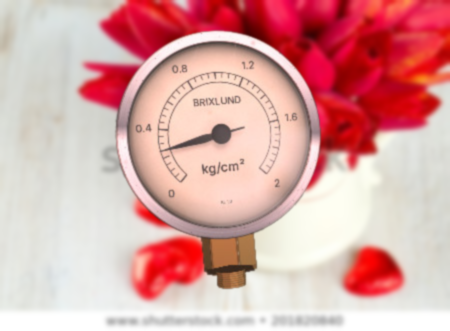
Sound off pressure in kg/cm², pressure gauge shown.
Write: 0.25 kg/cm²
